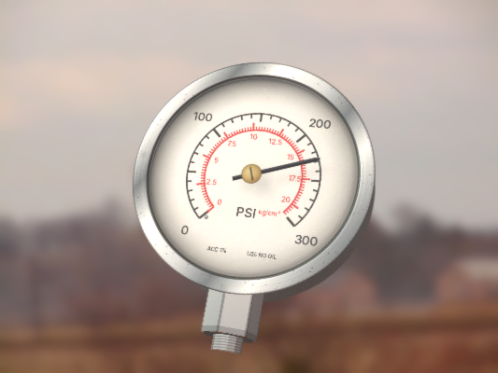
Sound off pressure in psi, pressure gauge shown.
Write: 230 psi
